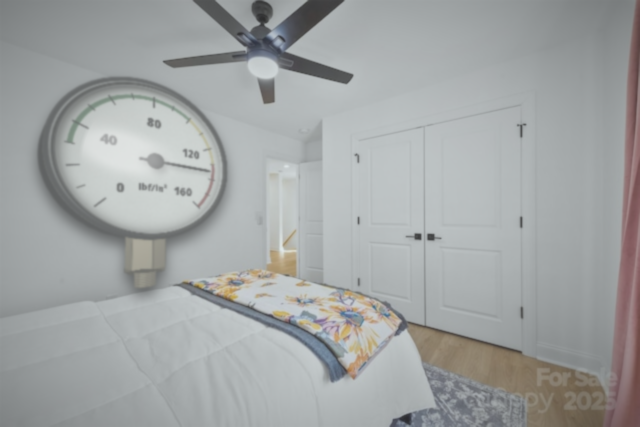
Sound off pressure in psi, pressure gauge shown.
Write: 135 psi
